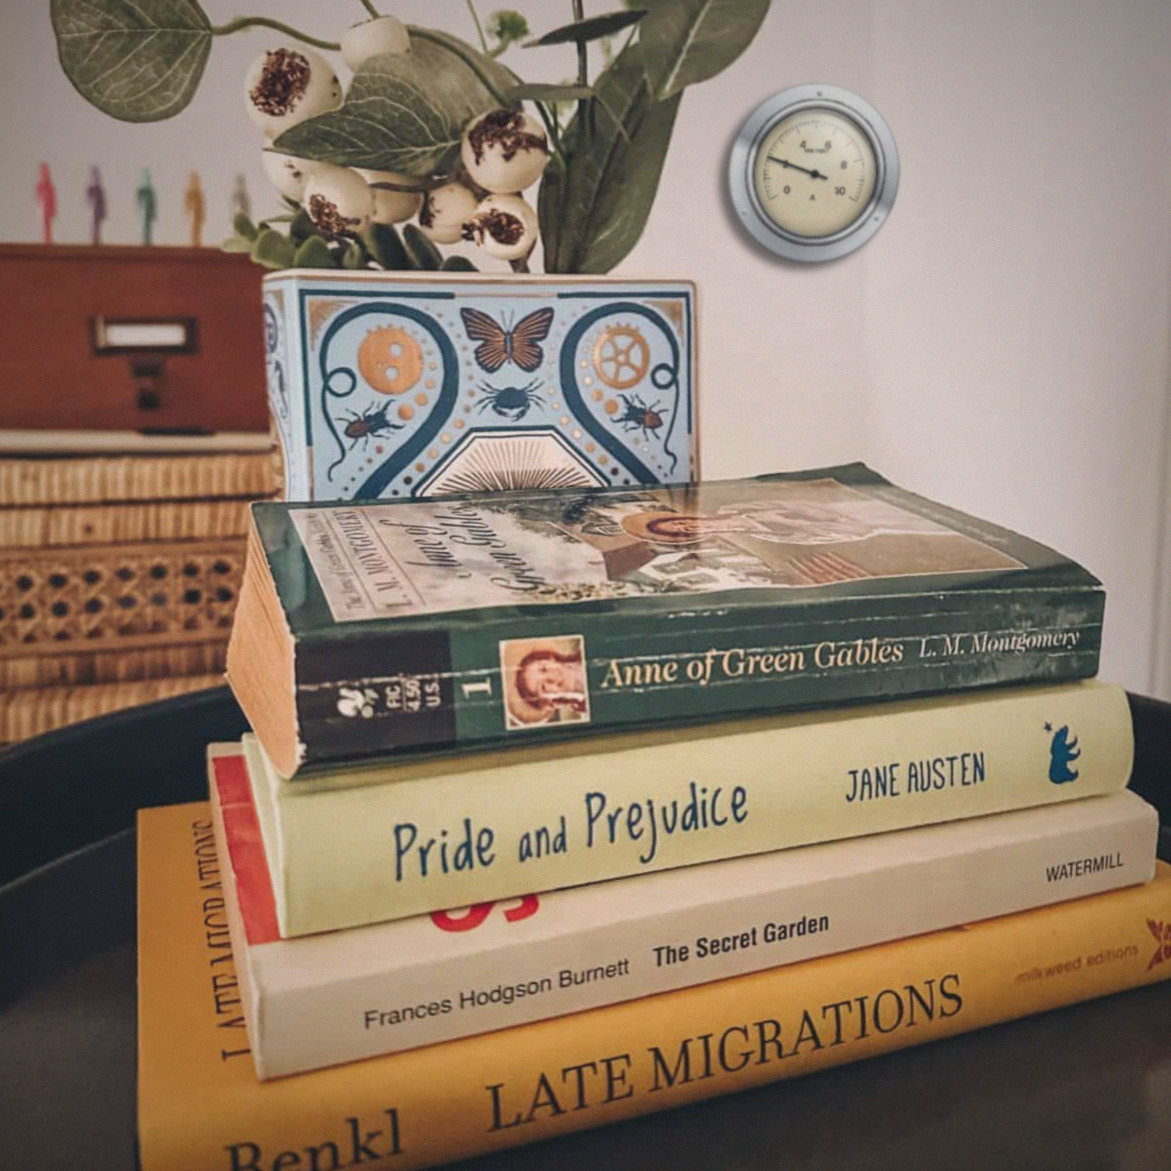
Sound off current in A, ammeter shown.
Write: 2 A
